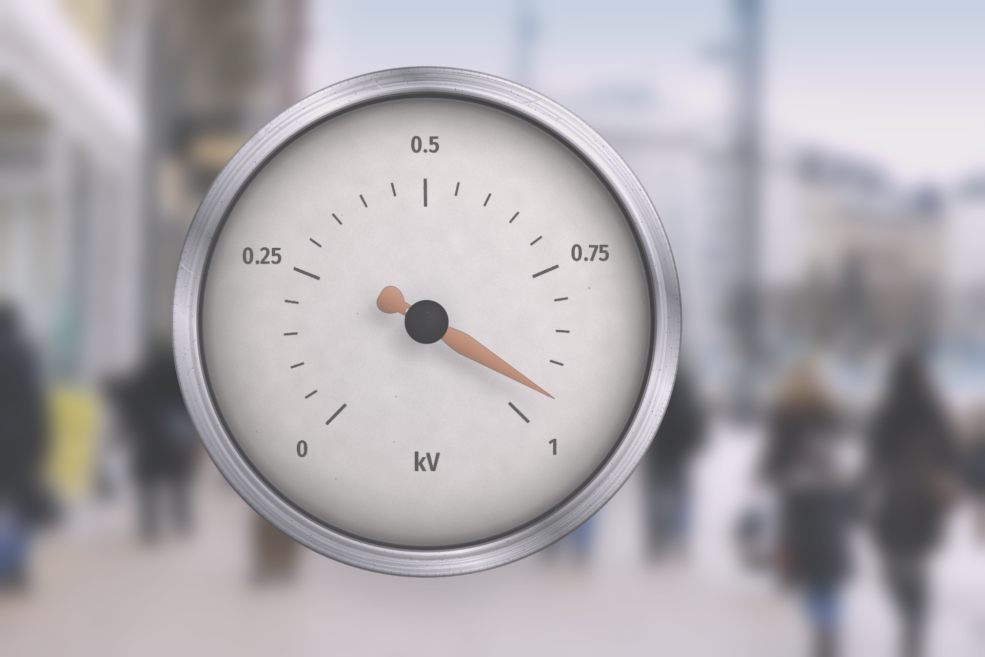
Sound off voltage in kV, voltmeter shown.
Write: 0.95 kV
